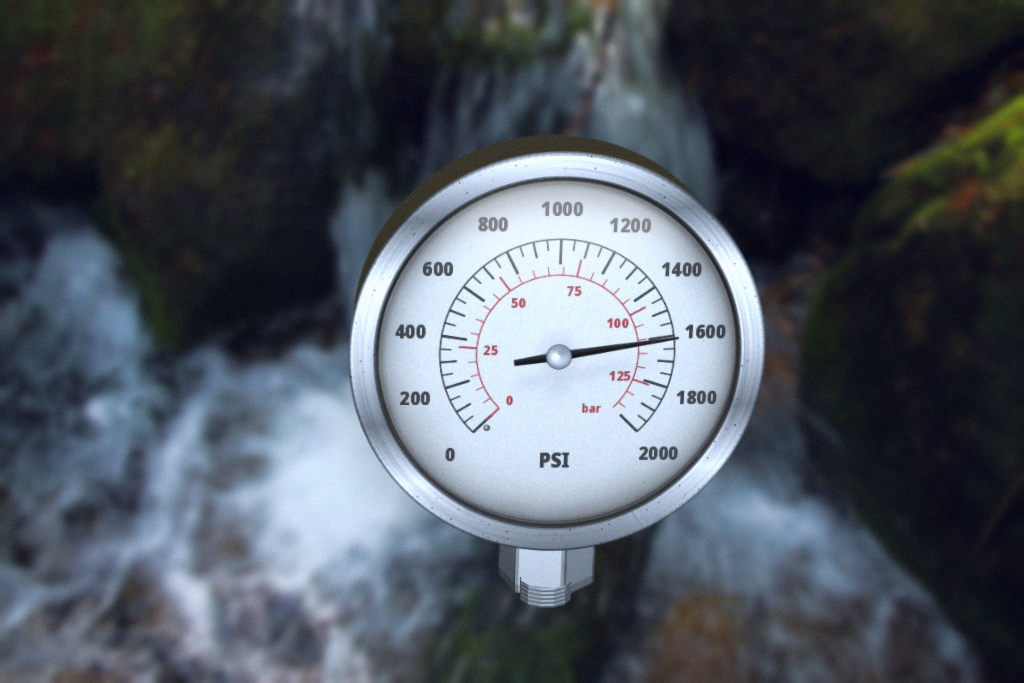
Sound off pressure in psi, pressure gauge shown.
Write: 1600 psi
